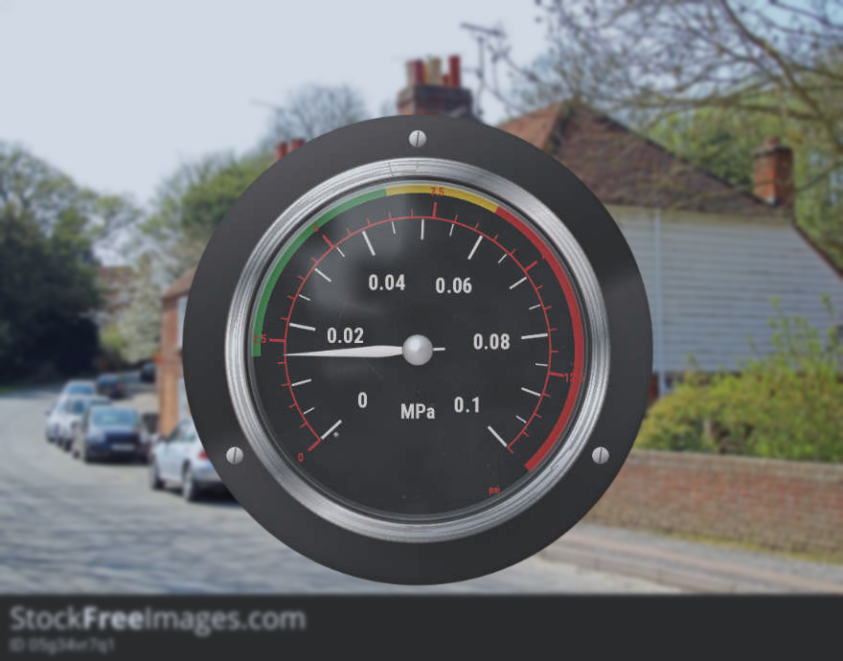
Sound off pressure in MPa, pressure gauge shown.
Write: 0.015 MPa
